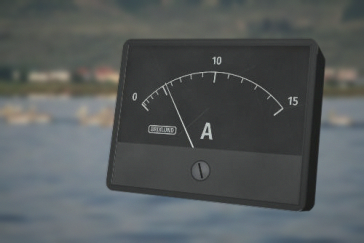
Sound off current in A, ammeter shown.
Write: 5.5 A
